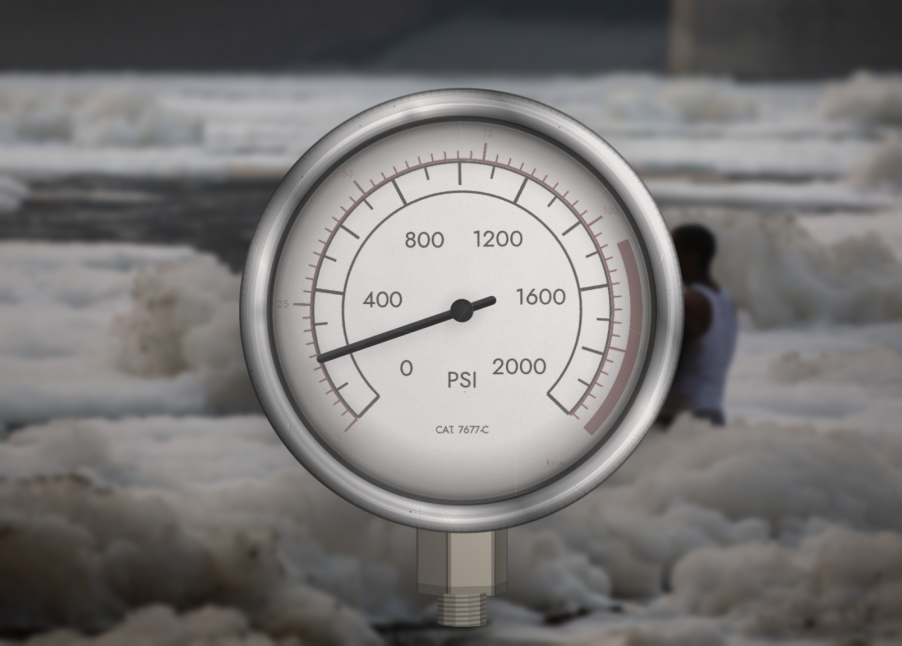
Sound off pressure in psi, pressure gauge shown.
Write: 200 psi
